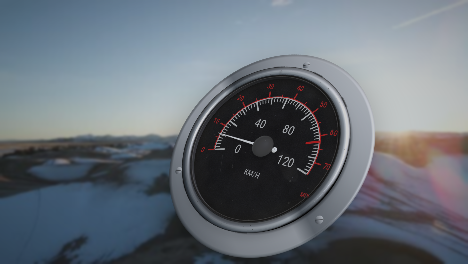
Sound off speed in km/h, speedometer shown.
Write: 10 km/h
